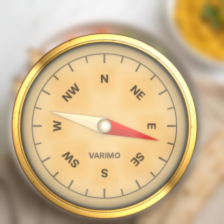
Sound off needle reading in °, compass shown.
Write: 105 °
